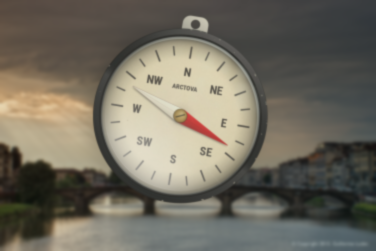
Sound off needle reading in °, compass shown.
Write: 112.5 °
